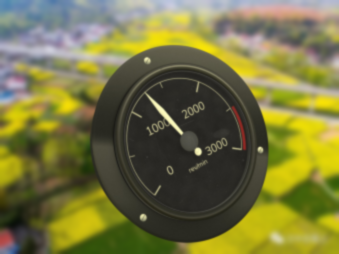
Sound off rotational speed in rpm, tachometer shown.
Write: 1250 rpm
